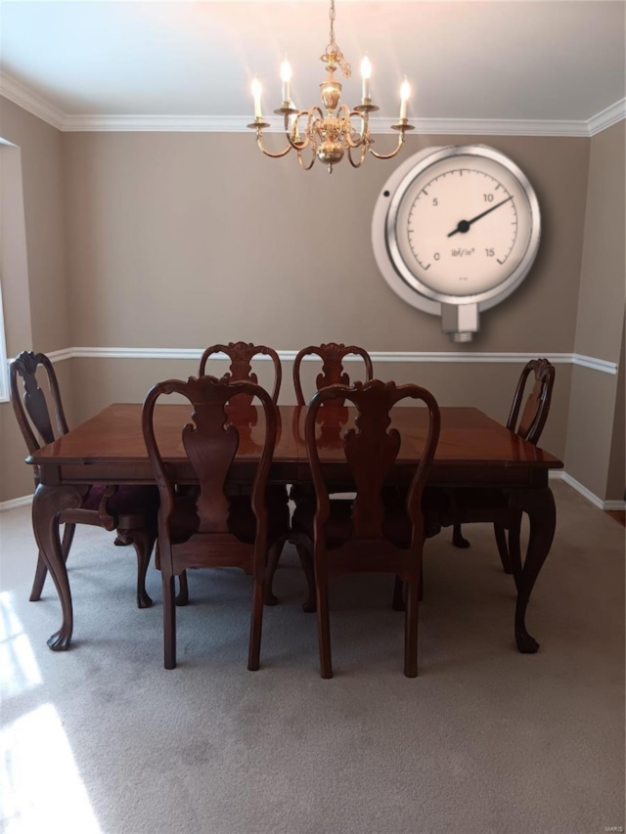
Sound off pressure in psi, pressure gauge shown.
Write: 11 psi
